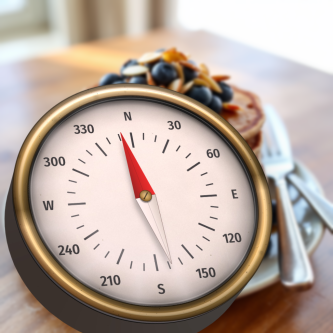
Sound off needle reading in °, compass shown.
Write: 350 °
